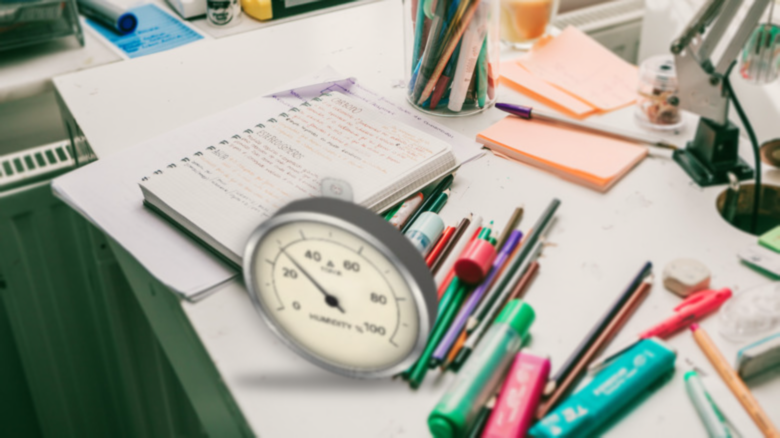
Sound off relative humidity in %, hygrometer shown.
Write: 30 %
